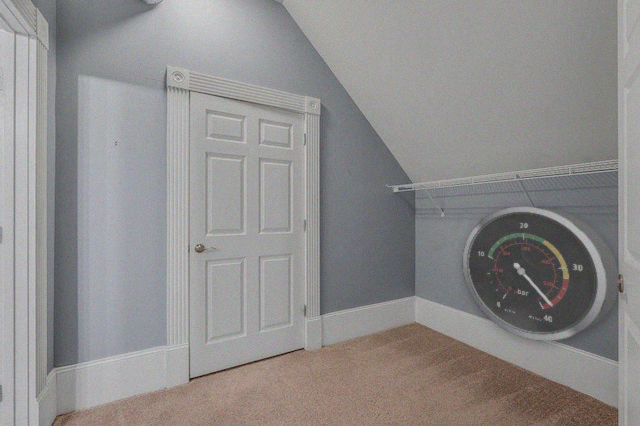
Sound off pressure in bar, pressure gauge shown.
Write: 38 bar
